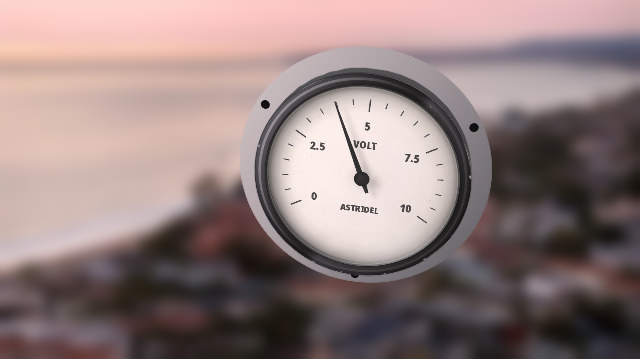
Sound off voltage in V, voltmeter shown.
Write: 4 V
